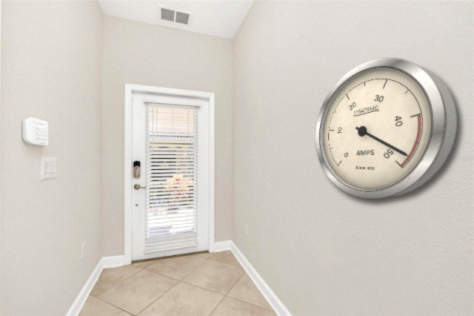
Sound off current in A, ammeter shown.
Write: 47.5 A
